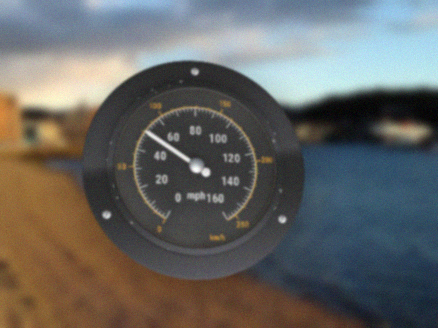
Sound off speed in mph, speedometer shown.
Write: 50 mph
